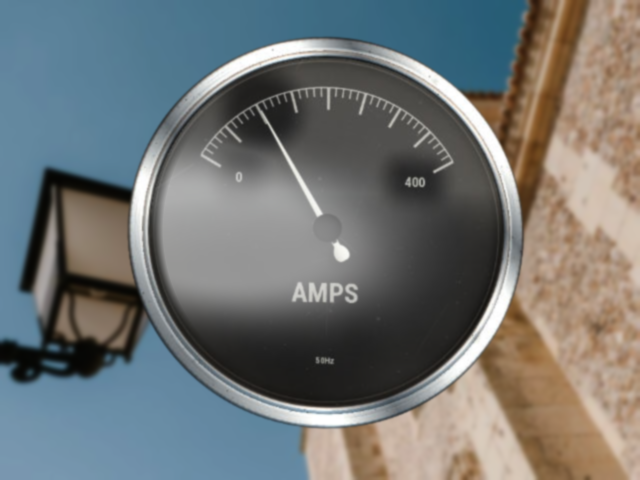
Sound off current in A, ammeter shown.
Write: 100 A
